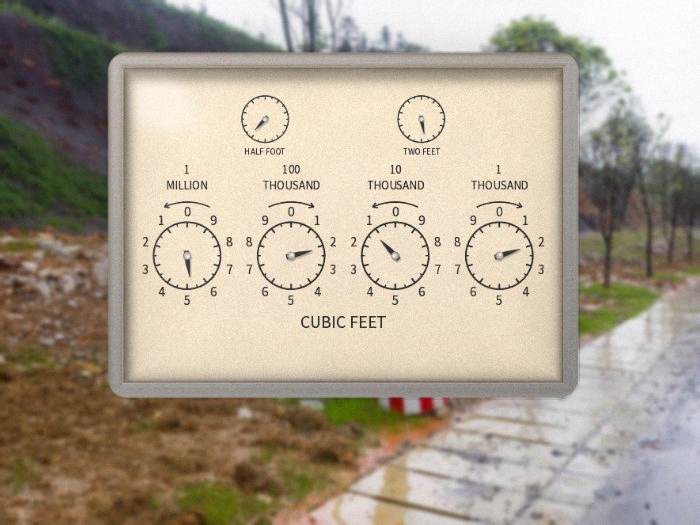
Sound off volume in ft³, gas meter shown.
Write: 521200 ft³
